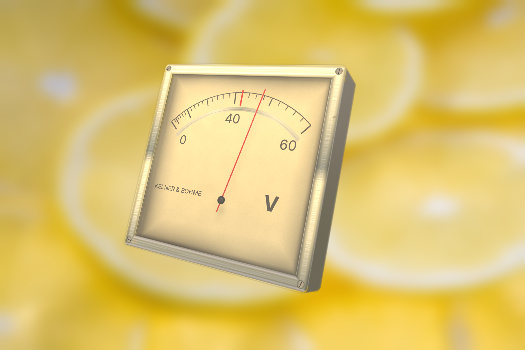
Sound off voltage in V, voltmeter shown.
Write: 48 V
